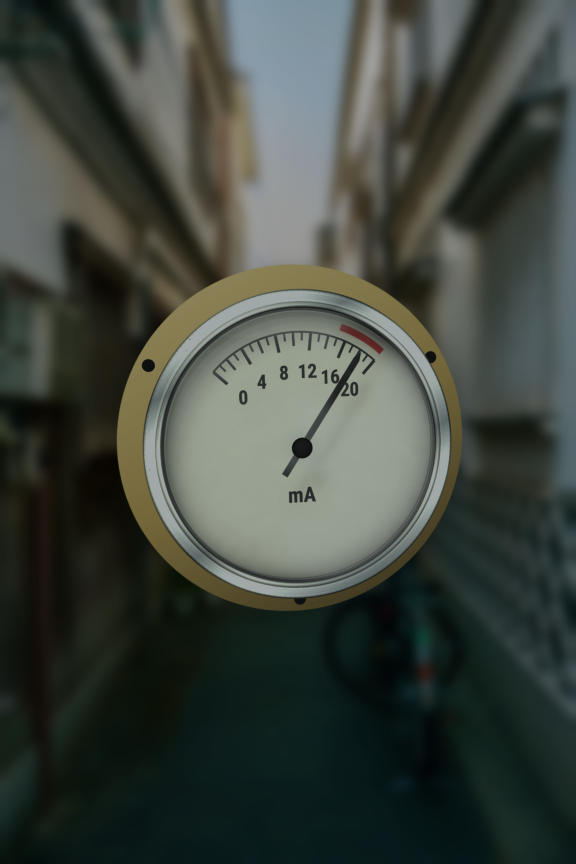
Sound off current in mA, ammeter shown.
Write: 18 mA
